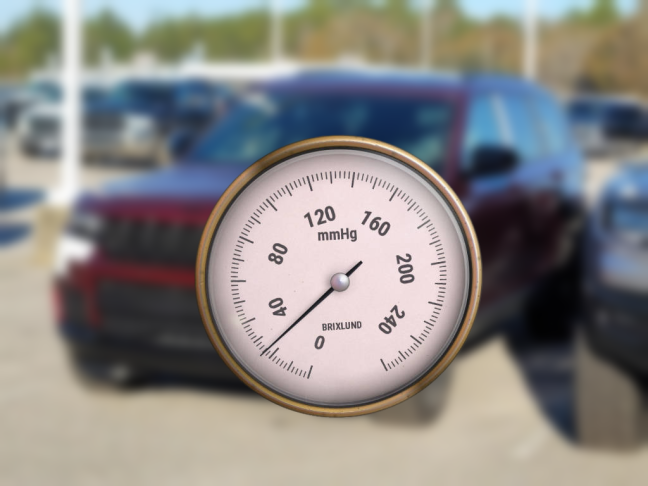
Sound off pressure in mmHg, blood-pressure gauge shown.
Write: 24 mmHg
